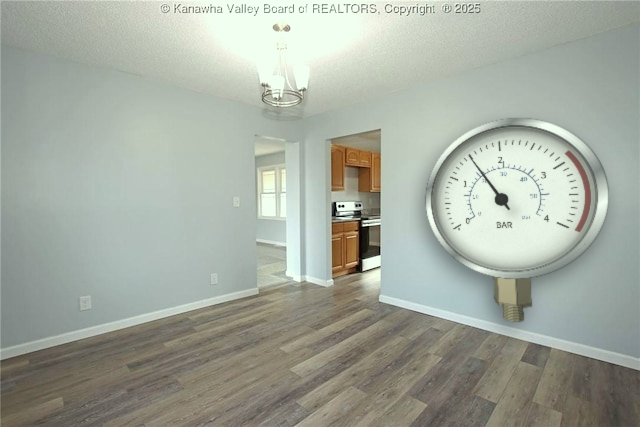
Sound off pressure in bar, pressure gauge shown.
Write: 1.5 bar
